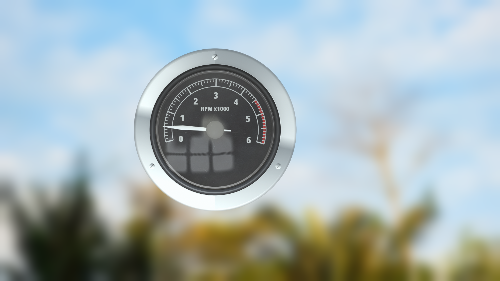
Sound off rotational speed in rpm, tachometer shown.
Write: 500 rpm
